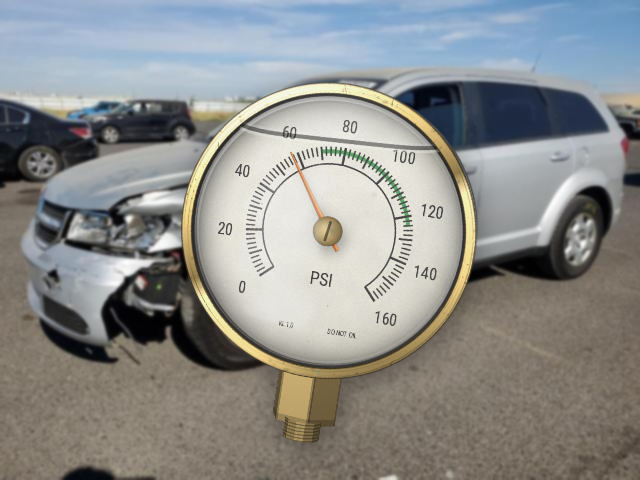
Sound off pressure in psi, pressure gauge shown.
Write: 58 psi
